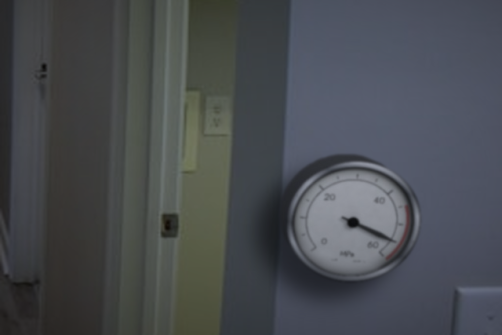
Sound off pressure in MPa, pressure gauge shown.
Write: 55 MPa
